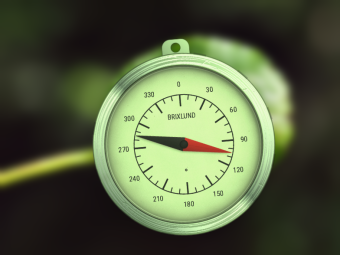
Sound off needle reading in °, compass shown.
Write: 105 °
